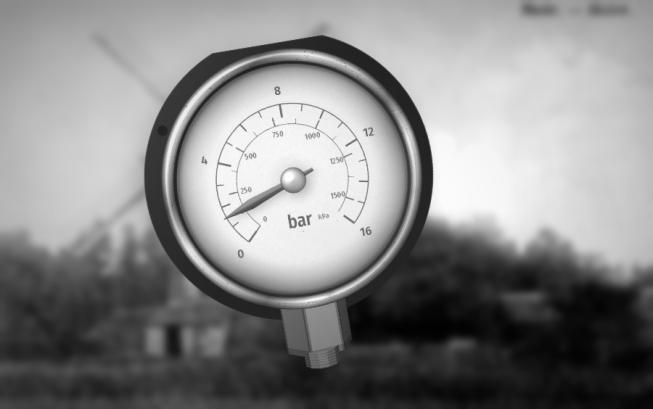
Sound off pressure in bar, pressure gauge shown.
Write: 1.5 bar
